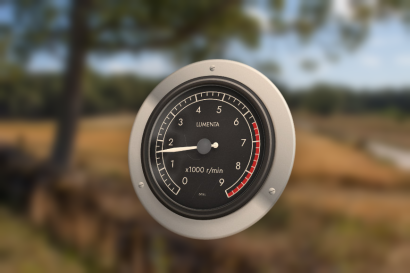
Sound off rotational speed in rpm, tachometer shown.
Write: 1600 rpm
